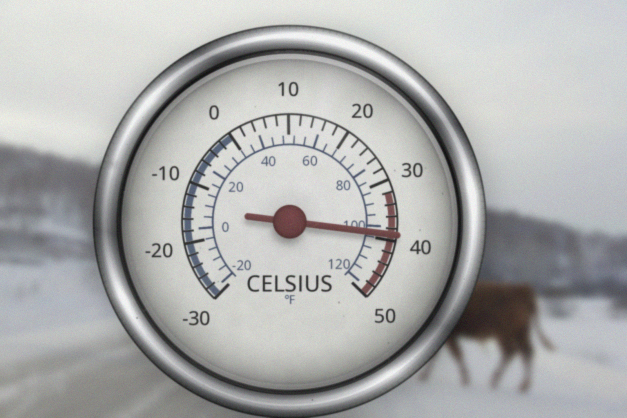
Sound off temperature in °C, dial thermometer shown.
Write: 39 °C
